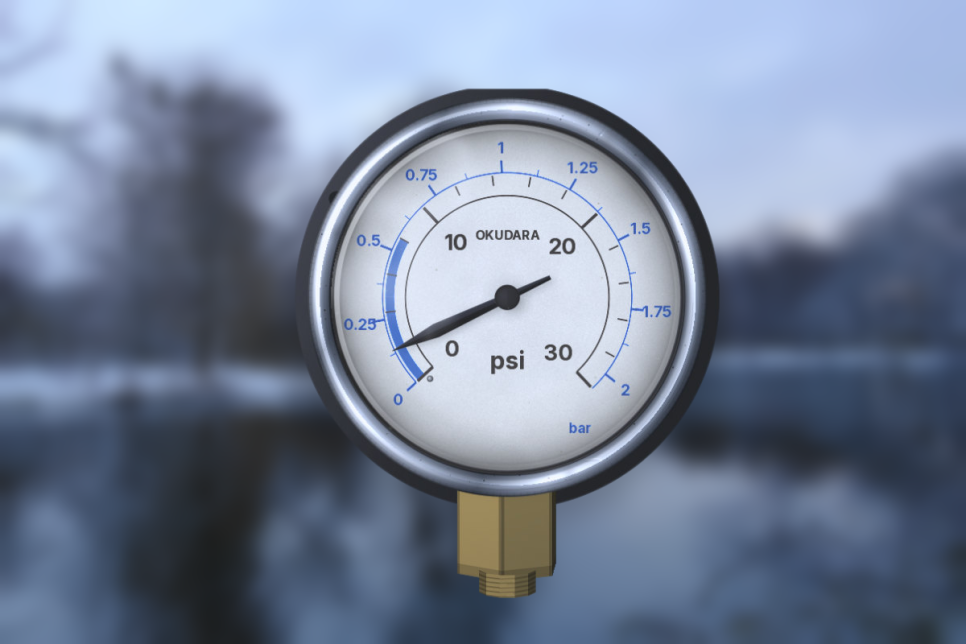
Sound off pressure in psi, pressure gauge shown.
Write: 2 psi
